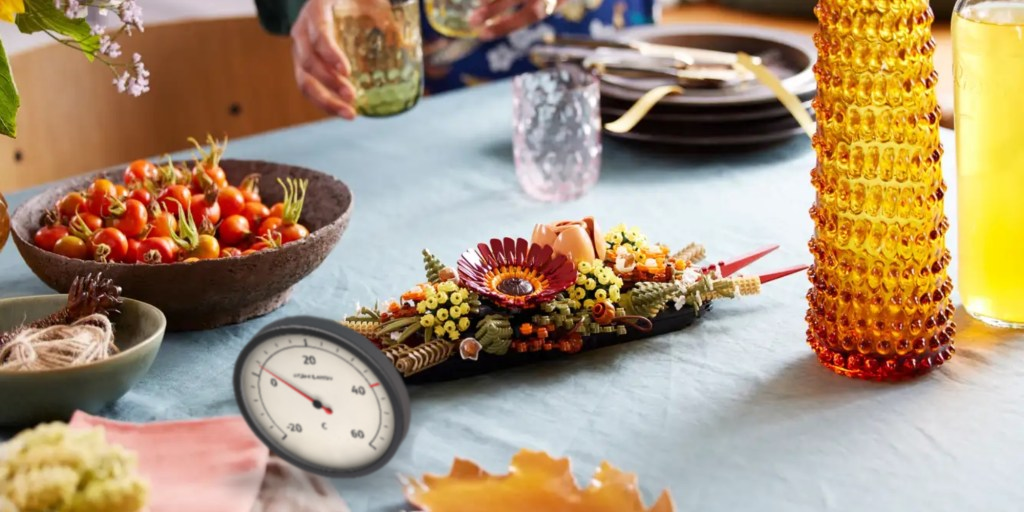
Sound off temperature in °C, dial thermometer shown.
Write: 4 °C
